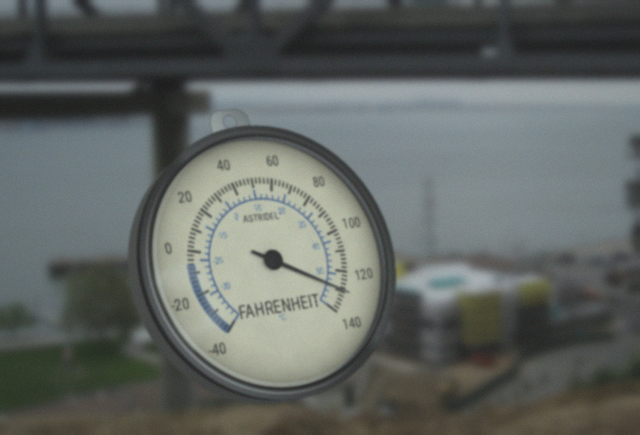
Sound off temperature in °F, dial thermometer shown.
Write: 130 °F
